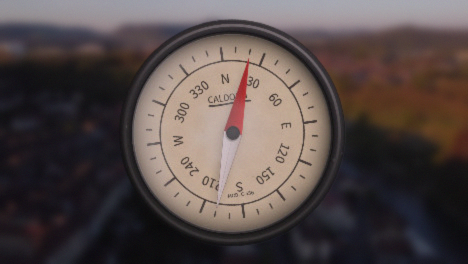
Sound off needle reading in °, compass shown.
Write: 20 °
